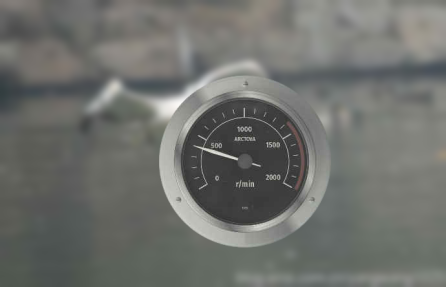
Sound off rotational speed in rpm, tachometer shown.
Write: 400 rpm
